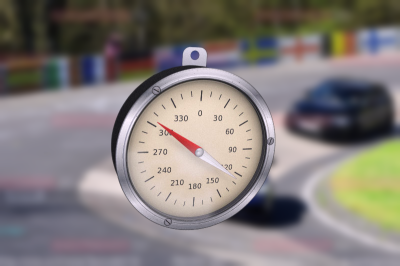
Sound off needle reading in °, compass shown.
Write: 305 °
